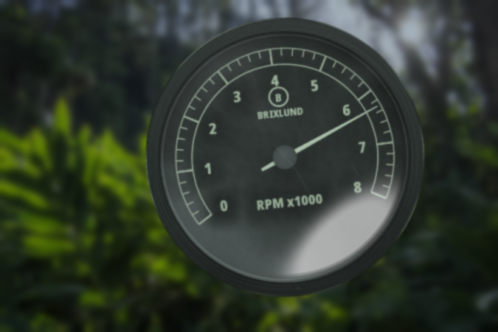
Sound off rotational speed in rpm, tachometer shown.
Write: 6300 rpm
